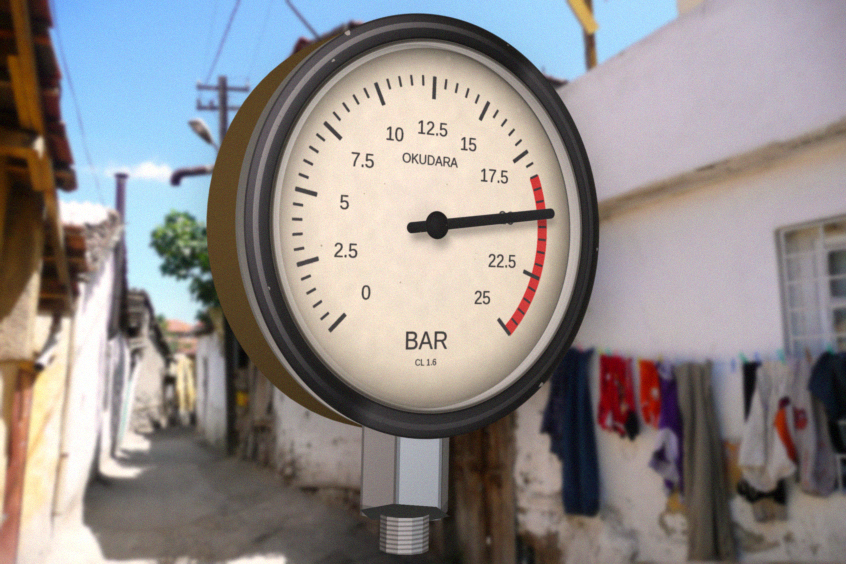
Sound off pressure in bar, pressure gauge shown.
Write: 20 bar
